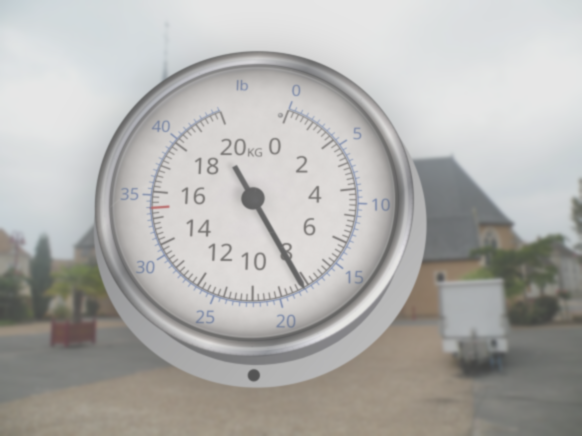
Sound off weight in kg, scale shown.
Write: 8.2 kg
